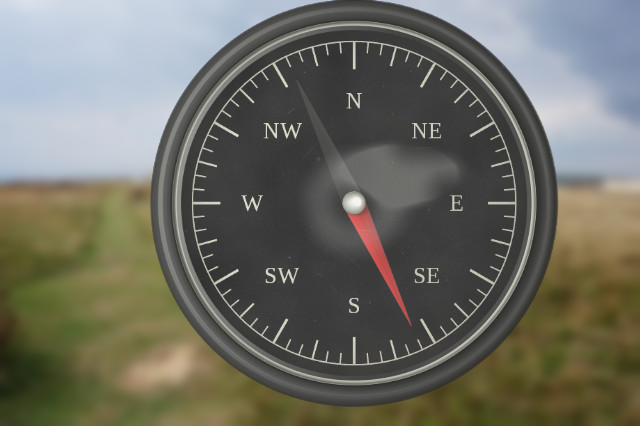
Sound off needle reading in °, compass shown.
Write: 155 °
